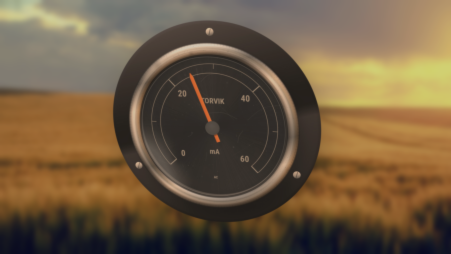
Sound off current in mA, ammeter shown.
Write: 25 mA
